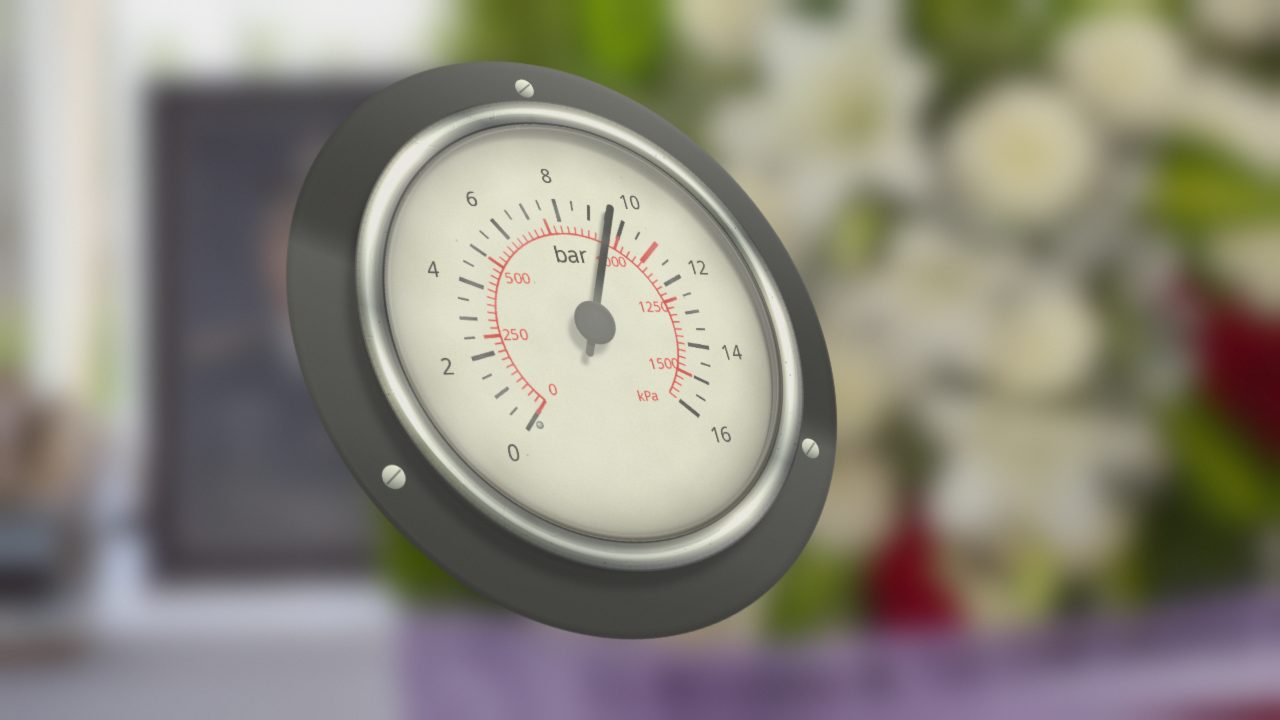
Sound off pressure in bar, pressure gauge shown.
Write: 9.5 bar
